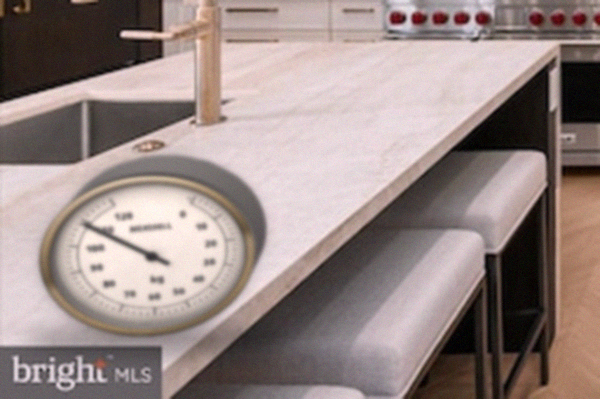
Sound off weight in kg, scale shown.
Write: 110 kg
